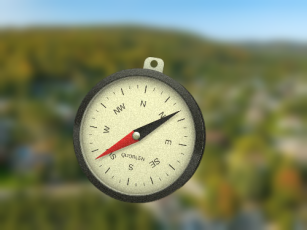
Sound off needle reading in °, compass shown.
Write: 230 °
